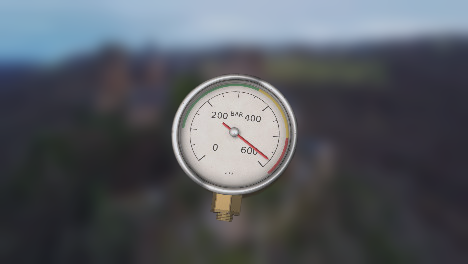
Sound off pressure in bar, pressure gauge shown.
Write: 575 bar
